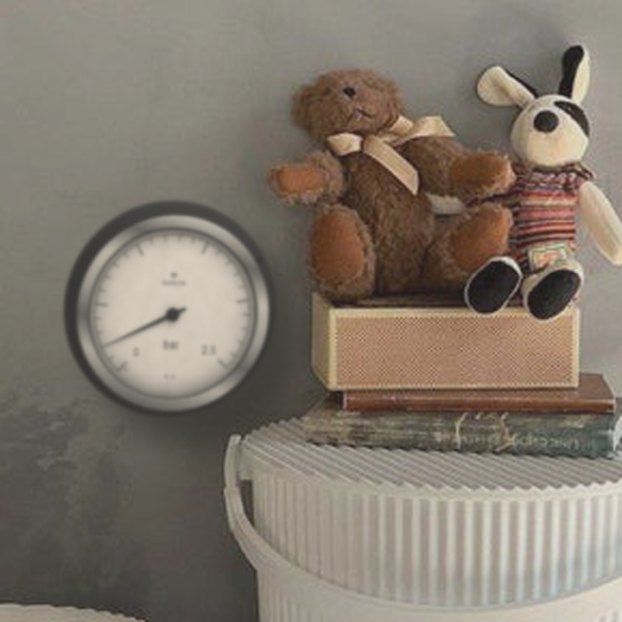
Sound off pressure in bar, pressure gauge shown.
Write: 0.2 bar
